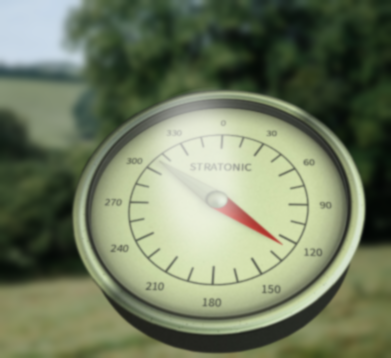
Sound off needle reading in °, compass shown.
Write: 127.5 °
